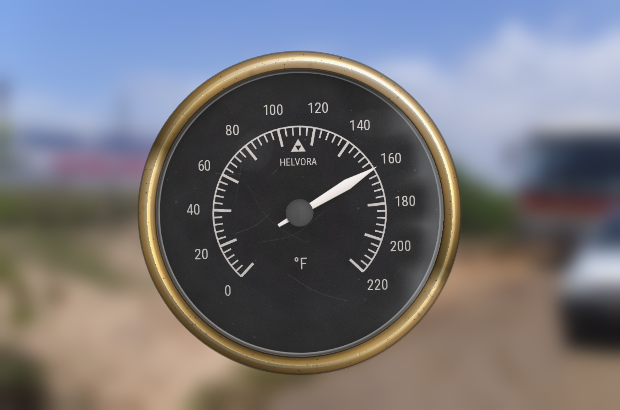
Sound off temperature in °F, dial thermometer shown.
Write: 160 °F
